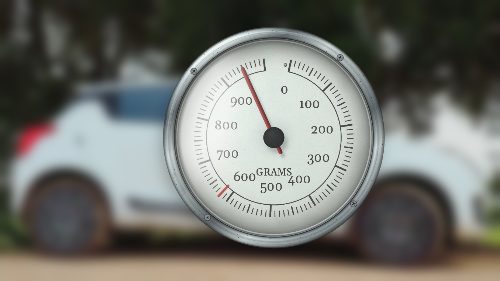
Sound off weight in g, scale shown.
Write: 950 g
